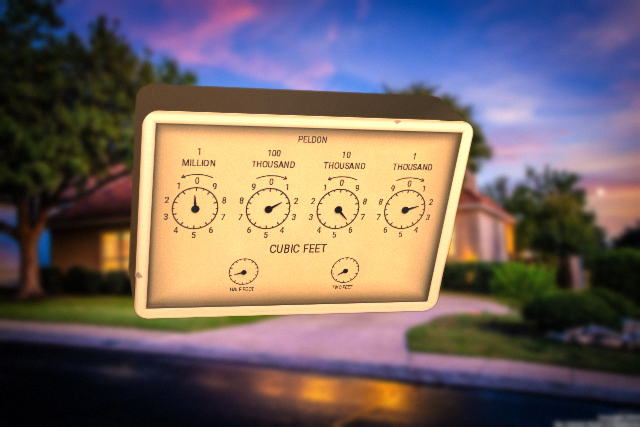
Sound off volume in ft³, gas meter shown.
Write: 16200 ft³
